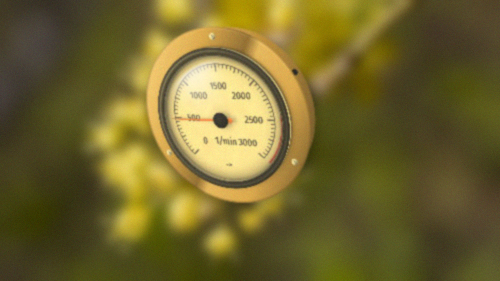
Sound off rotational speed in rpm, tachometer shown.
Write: 500 rpm
